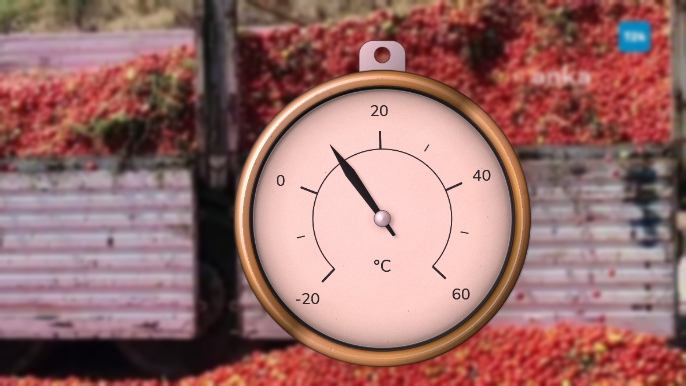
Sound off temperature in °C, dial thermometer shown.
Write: 10 °C
